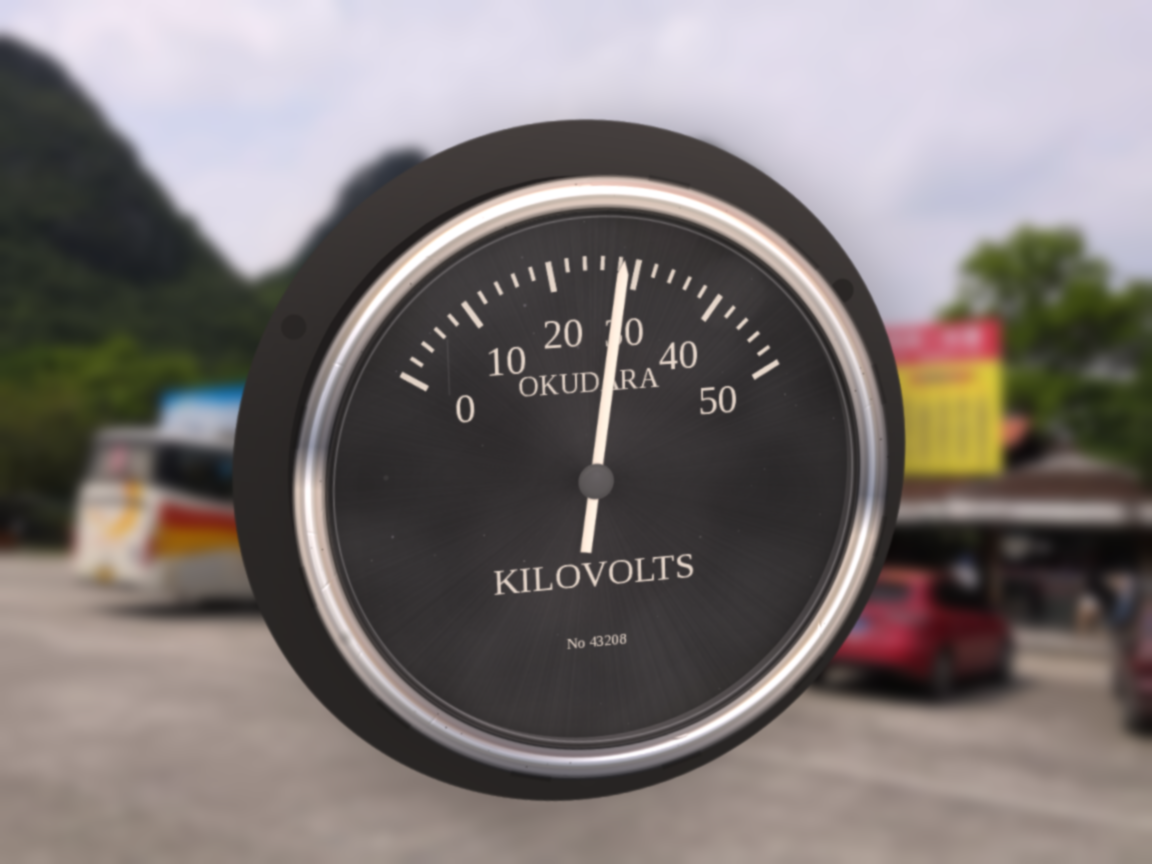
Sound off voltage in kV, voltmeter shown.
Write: 28 kV
